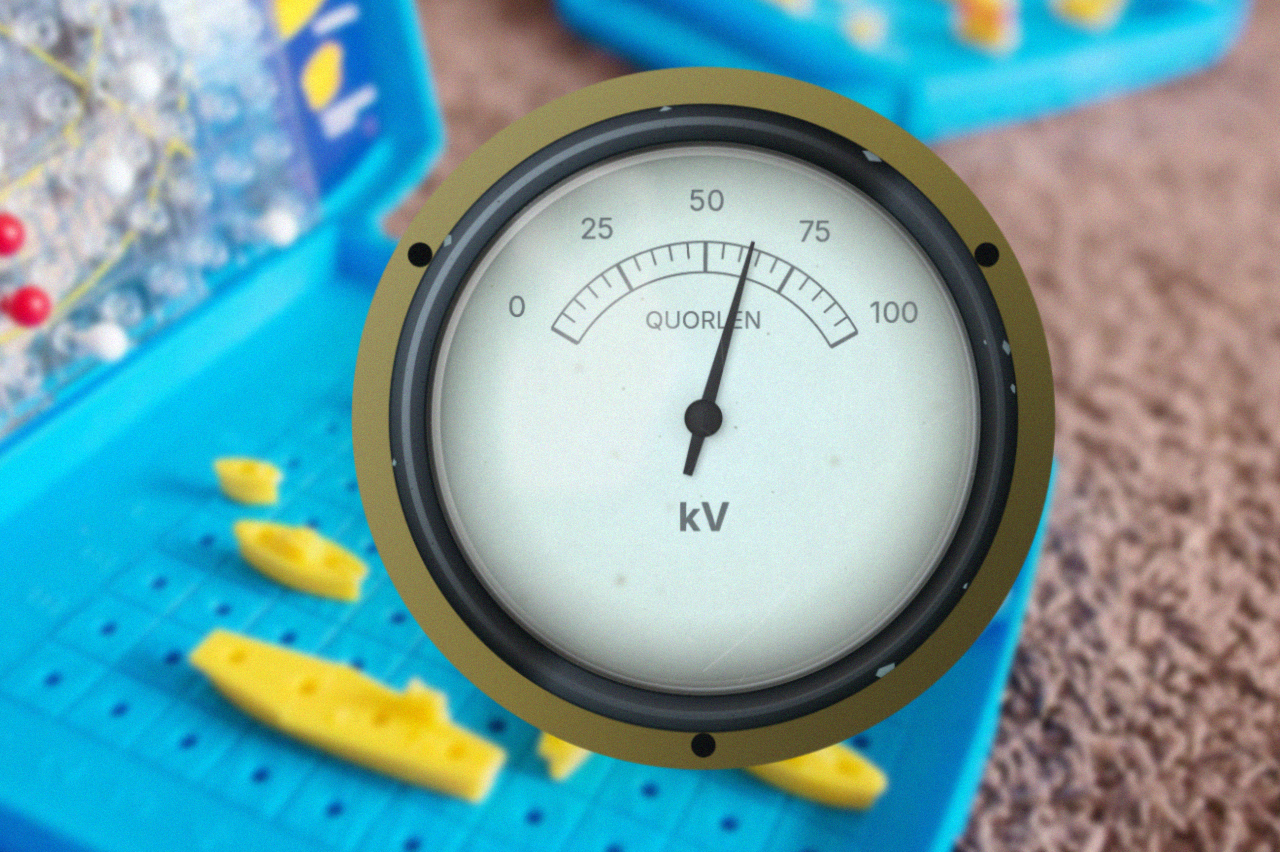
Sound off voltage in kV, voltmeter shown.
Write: 62.5 kV
